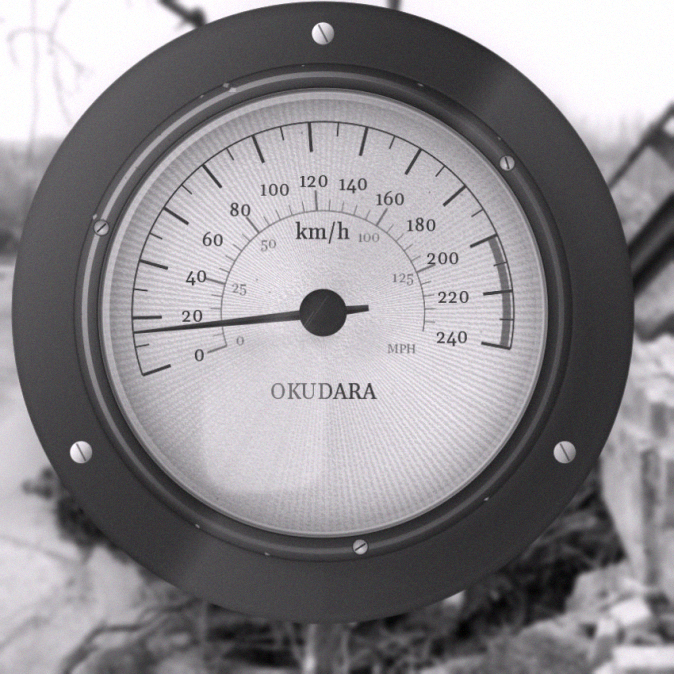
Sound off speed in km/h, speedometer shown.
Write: 15 km/h
